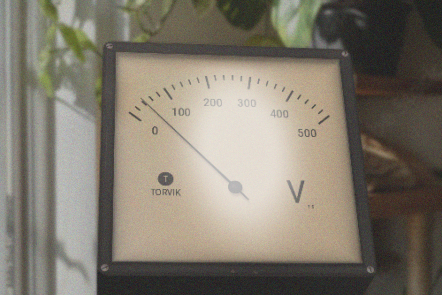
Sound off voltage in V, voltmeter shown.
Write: 40 V
